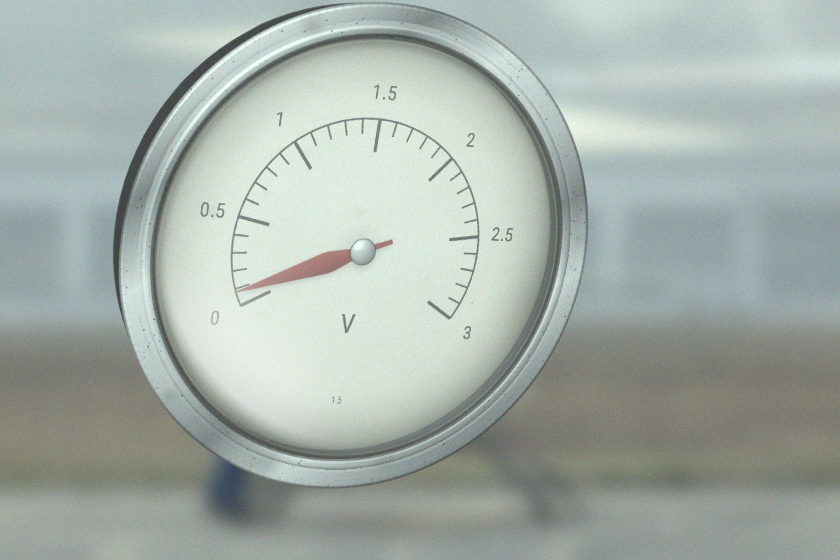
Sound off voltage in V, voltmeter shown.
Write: 0.1 V
